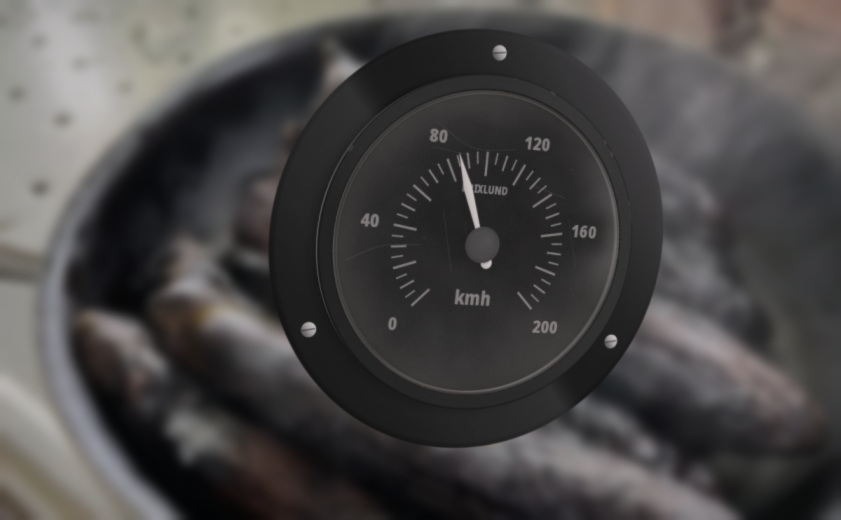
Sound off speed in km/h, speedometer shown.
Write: 85 km/h
